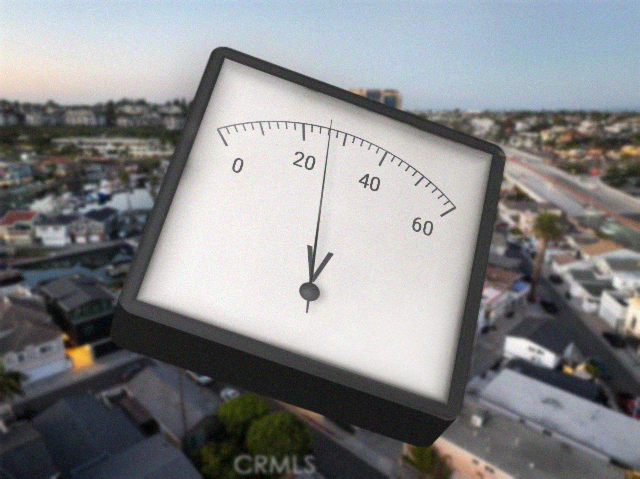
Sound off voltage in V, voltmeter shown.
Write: 26 V
